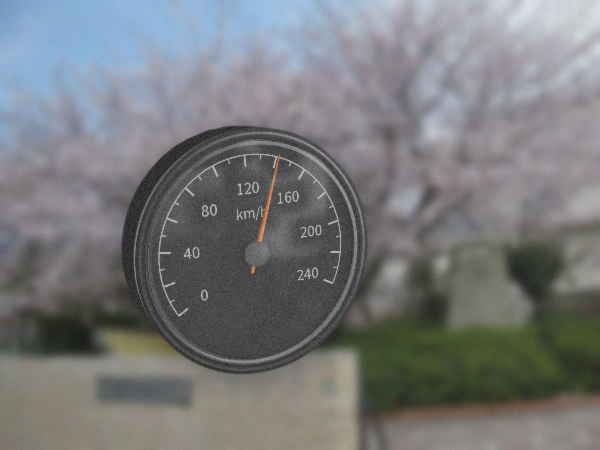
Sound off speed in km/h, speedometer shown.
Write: 140 km/h
